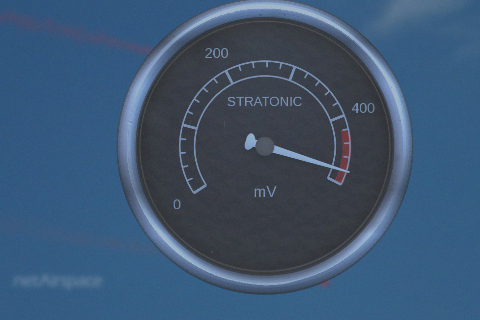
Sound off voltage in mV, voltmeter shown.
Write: 480 mV
